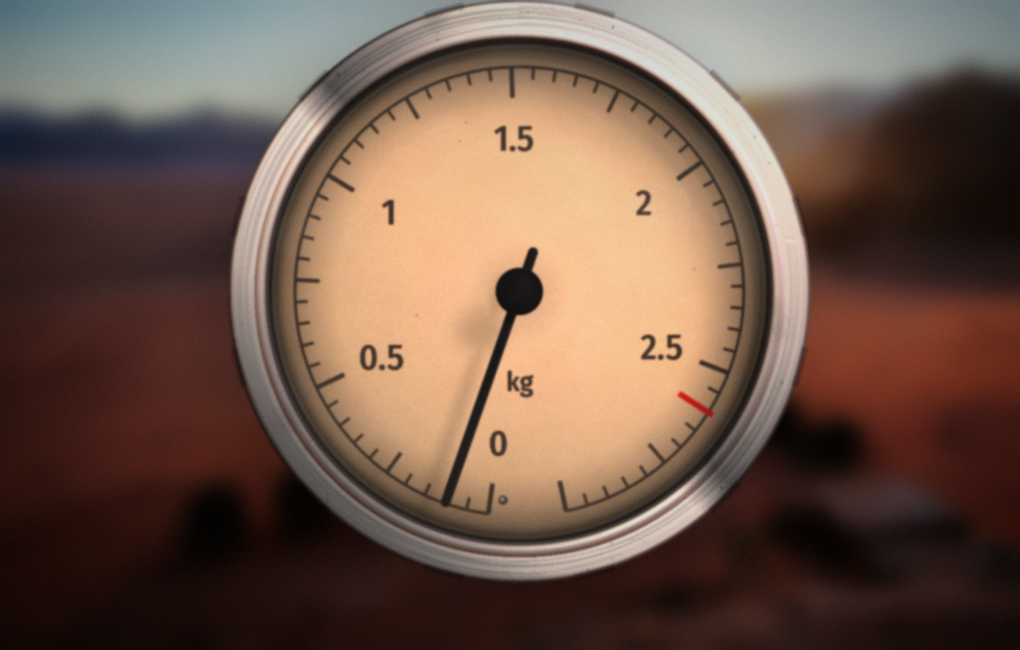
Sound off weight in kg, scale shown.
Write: 0.1 kg
